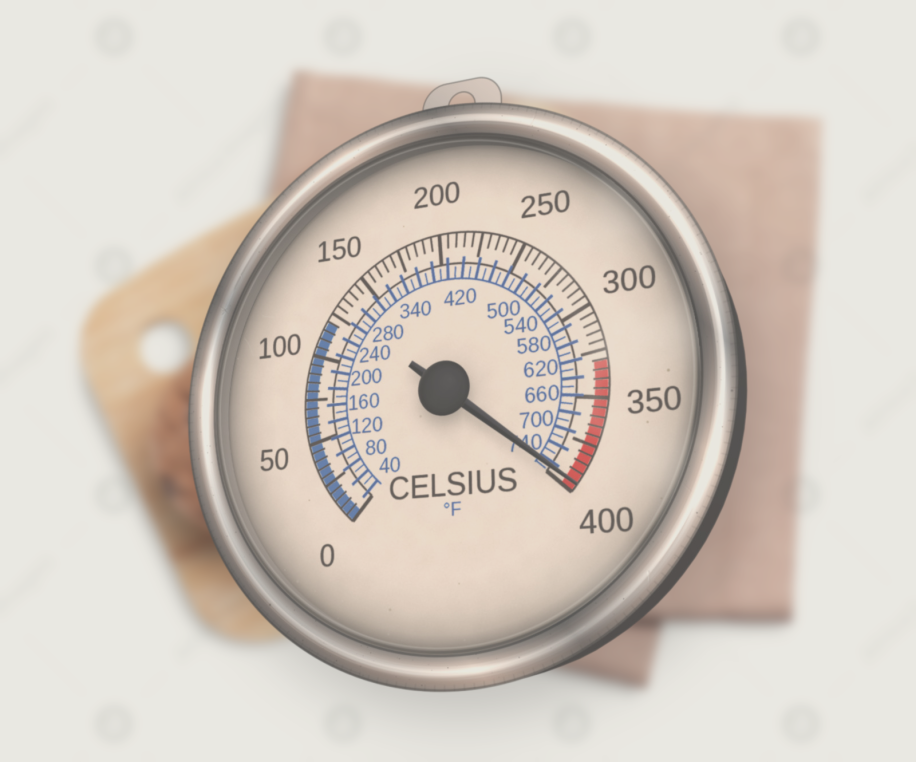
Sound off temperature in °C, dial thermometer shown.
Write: 395 °C
